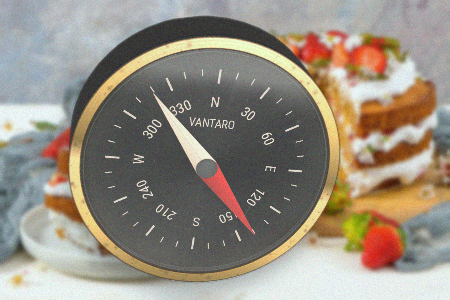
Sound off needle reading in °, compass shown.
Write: 140 °
